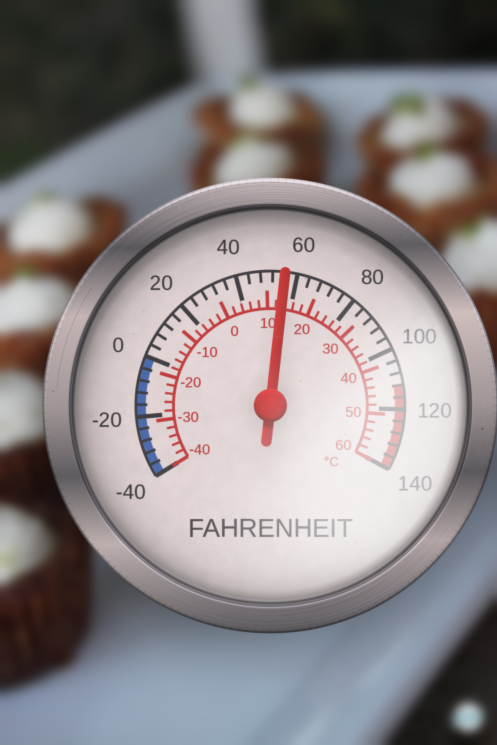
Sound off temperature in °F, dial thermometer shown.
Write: 56 °F
